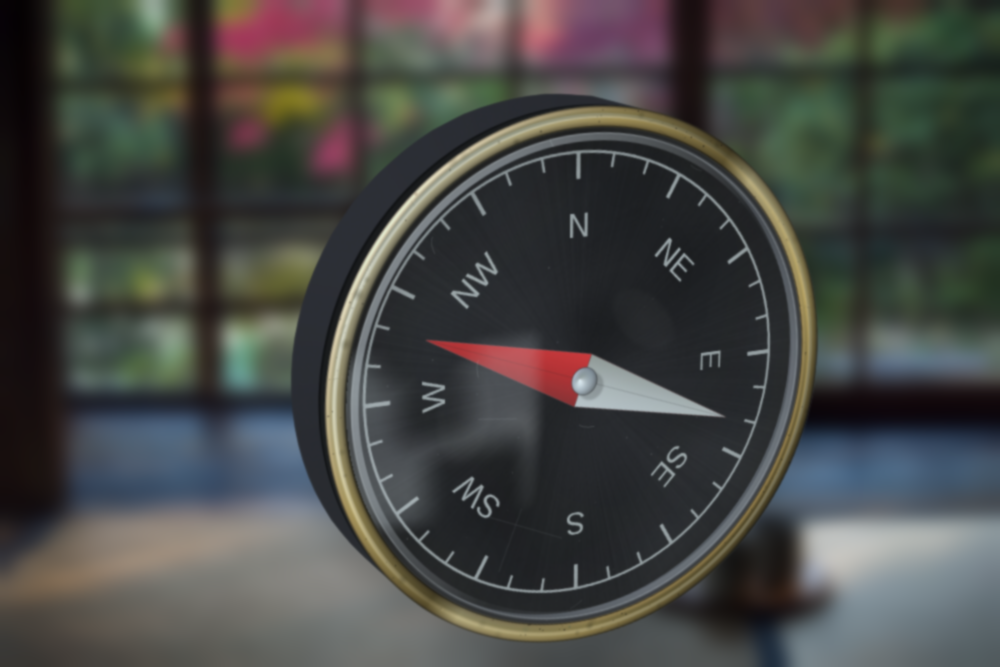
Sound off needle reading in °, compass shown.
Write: 290 °
